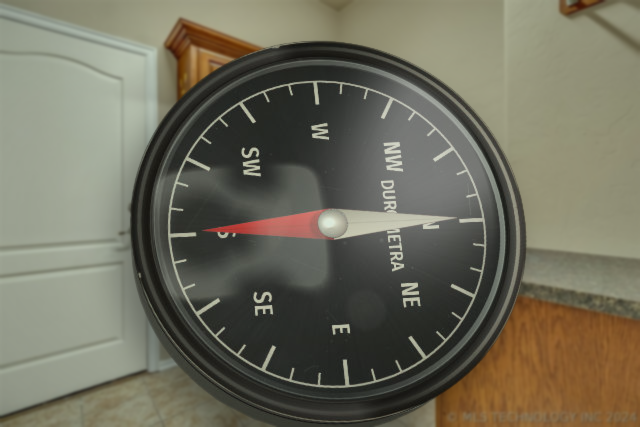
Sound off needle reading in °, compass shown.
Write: 180 °
